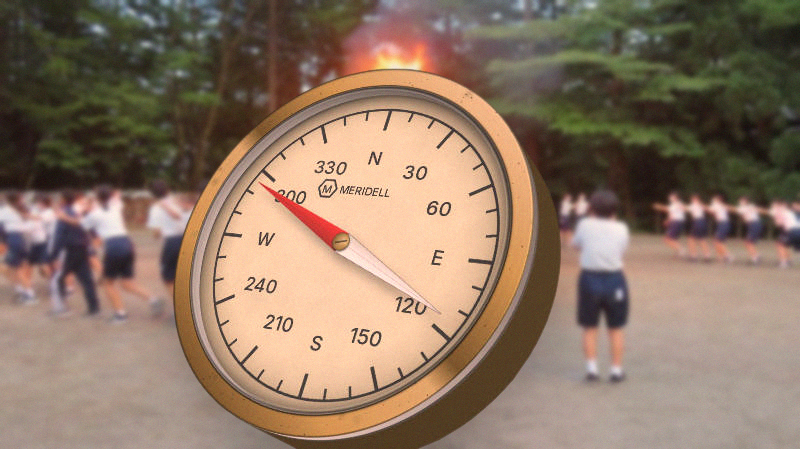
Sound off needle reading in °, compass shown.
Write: 295 °
